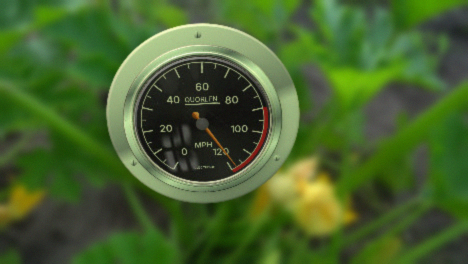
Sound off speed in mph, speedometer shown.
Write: 117.5 mph
